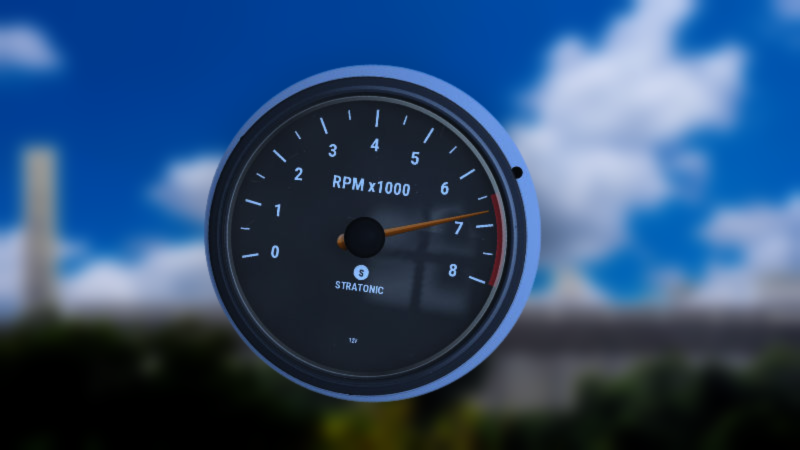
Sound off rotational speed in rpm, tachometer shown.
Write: 6750 rpm
